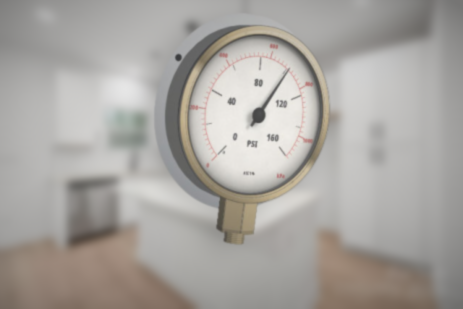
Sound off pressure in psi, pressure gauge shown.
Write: 100 psi
